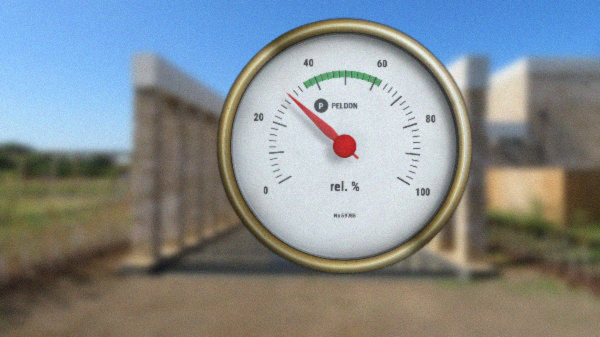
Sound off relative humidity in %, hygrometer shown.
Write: 30 %
